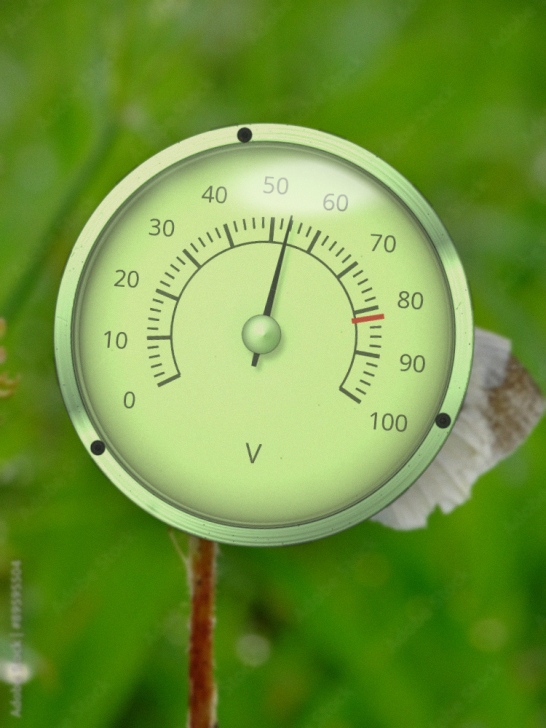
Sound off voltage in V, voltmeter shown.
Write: 54 V
